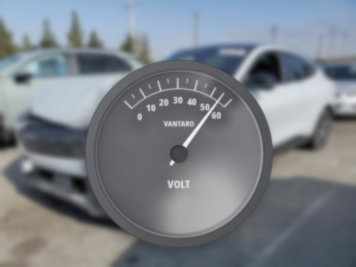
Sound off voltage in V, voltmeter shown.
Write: 55 V
